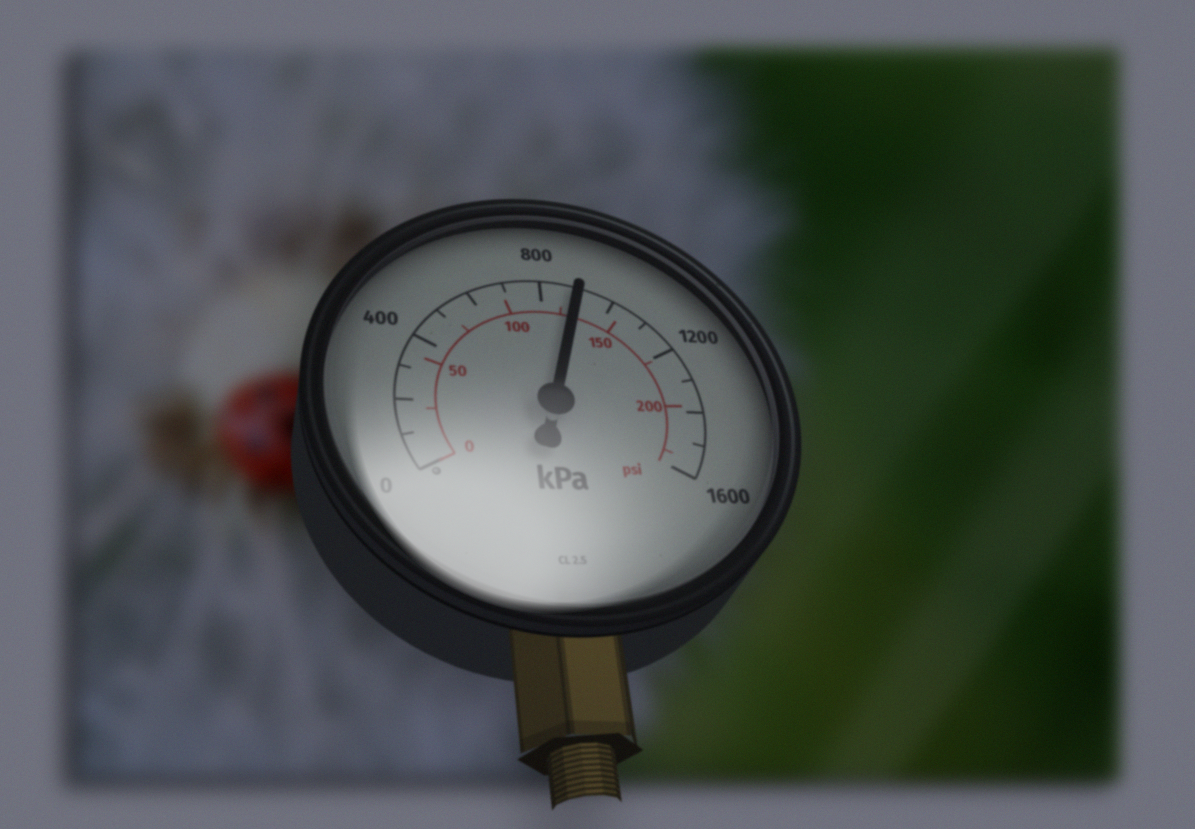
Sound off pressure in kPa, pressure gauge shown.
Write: 900 kPa
